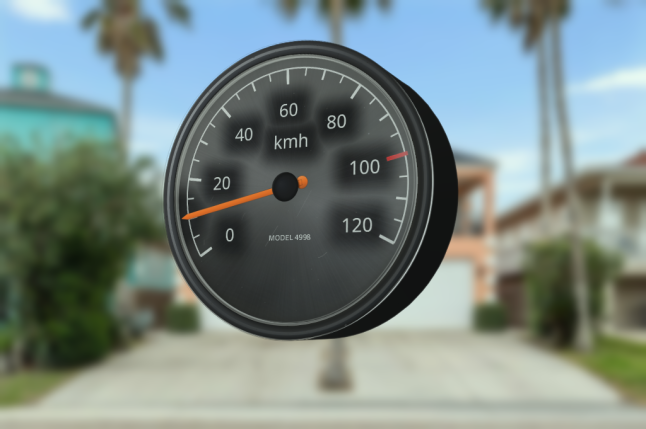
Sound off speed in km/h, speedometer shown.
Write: 10 km/h
